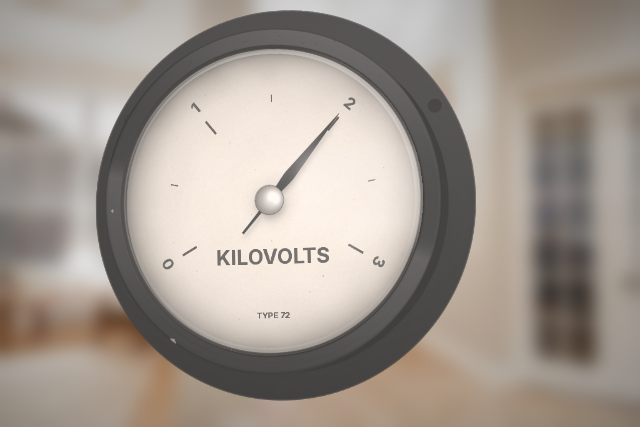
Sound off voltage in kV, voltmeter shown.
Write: 2 kV
